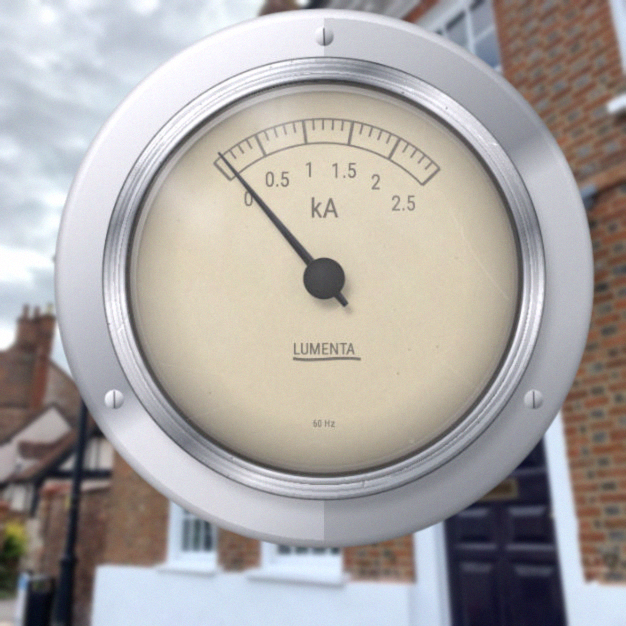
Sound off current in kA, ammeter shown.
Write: 0.1 kA
